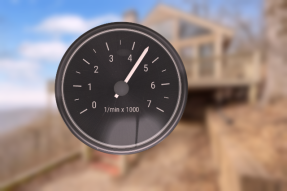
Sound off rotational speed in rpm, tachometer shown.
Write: 4500 rpm
